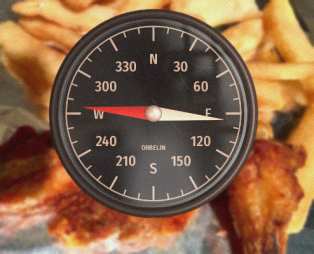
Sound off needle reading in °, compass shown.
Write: 275 °
